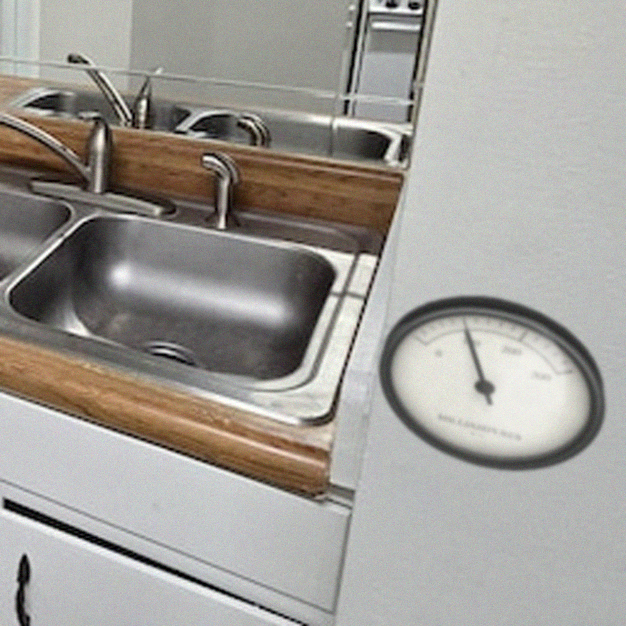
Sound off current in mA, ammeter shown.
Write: 100 mA
